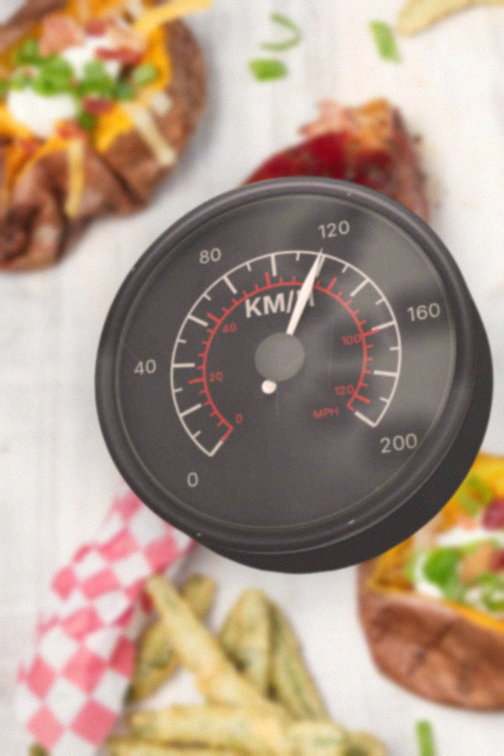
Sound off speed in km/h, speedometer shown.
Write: 120 km/h
